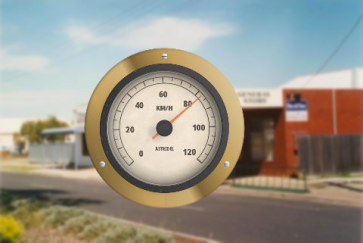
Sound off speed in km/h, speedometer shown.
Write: 82.5 km/h
